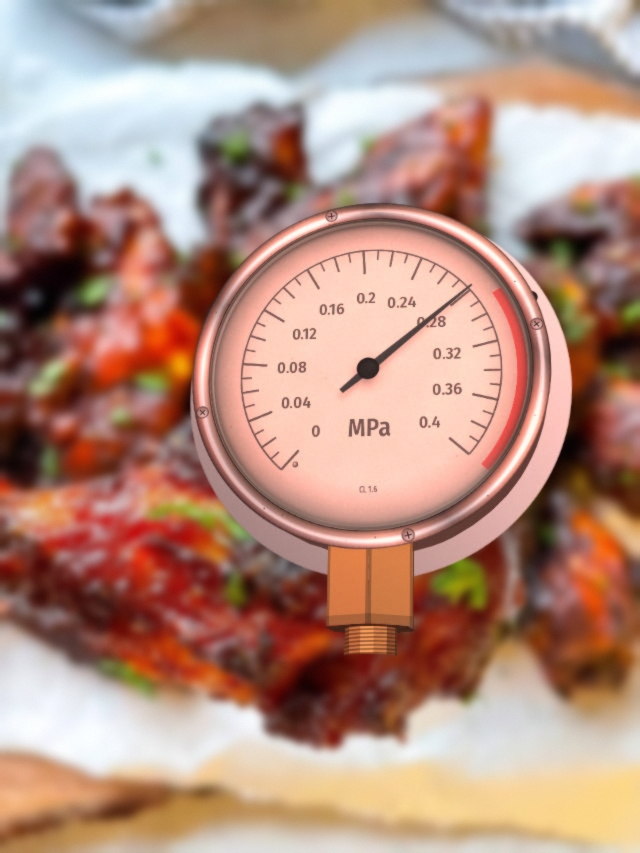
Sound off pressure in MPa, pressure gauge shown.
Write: 0.28 MPa
